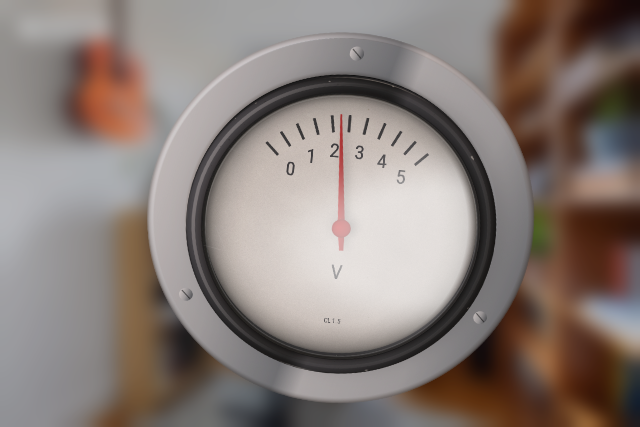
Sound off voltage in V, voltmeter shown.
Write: 2.25 V
